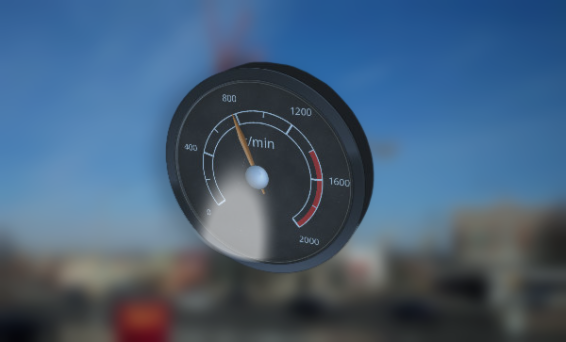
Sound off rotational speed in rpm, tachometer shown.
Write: 800 rpm
